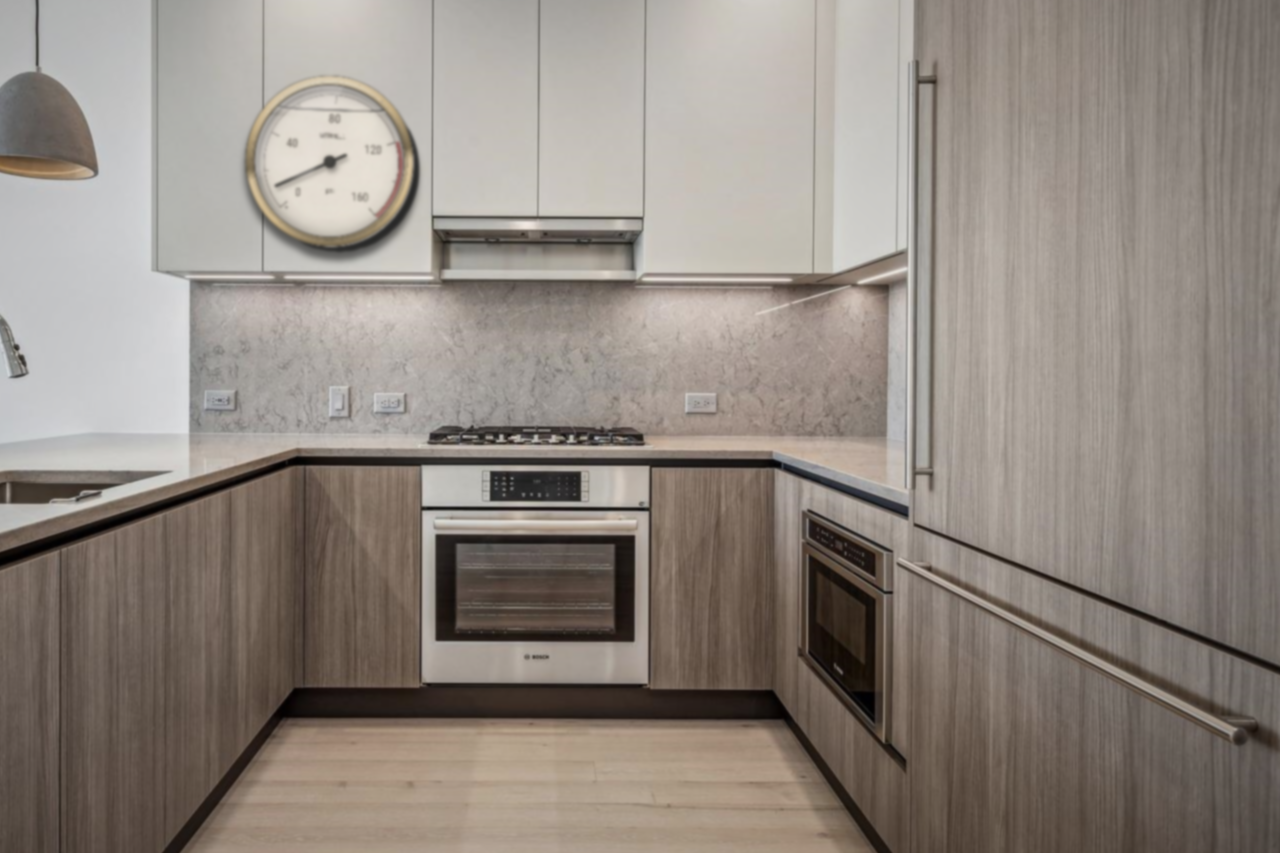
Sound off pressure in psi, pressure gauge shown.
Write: 10 psi
